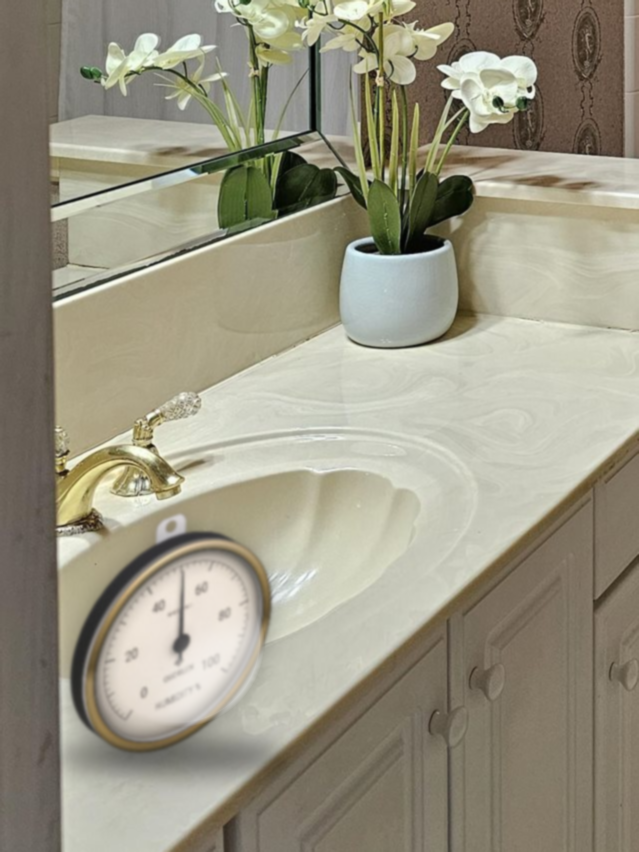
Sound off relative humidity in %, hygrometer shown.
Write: 50 %
